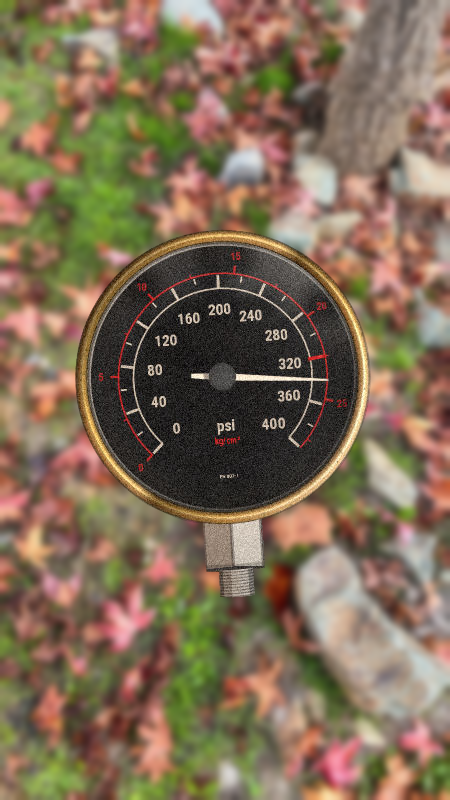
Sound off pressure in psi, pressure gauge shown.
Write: 340 psi
